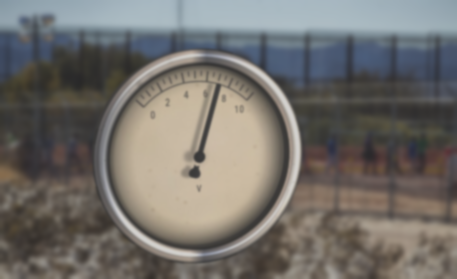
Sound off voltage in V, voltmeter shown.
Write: 7 V
